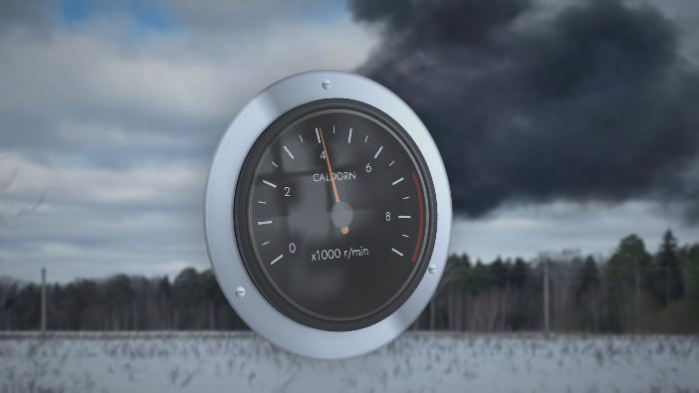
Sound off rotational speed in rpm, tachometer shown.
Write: 4000 rpm
